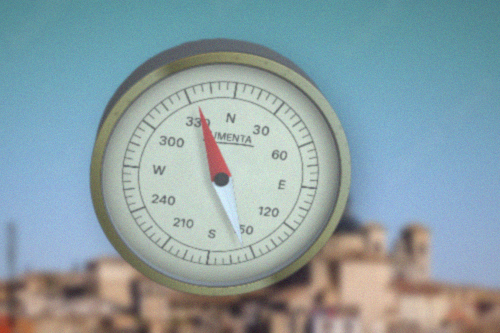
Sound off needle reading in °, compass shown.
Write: 335 °
